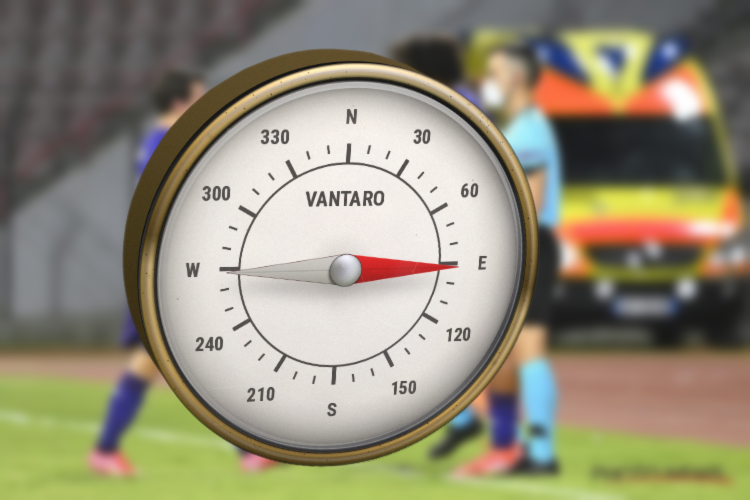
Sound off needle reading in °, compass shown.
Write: 90 °
